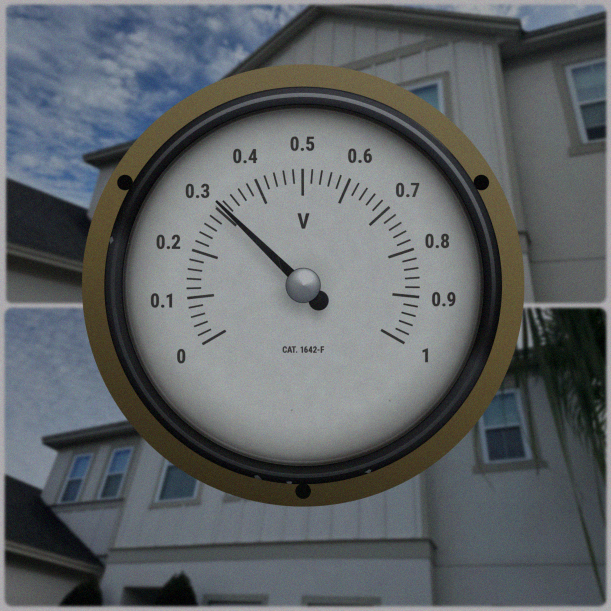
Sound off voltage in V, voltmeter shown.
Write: 0.31 V
